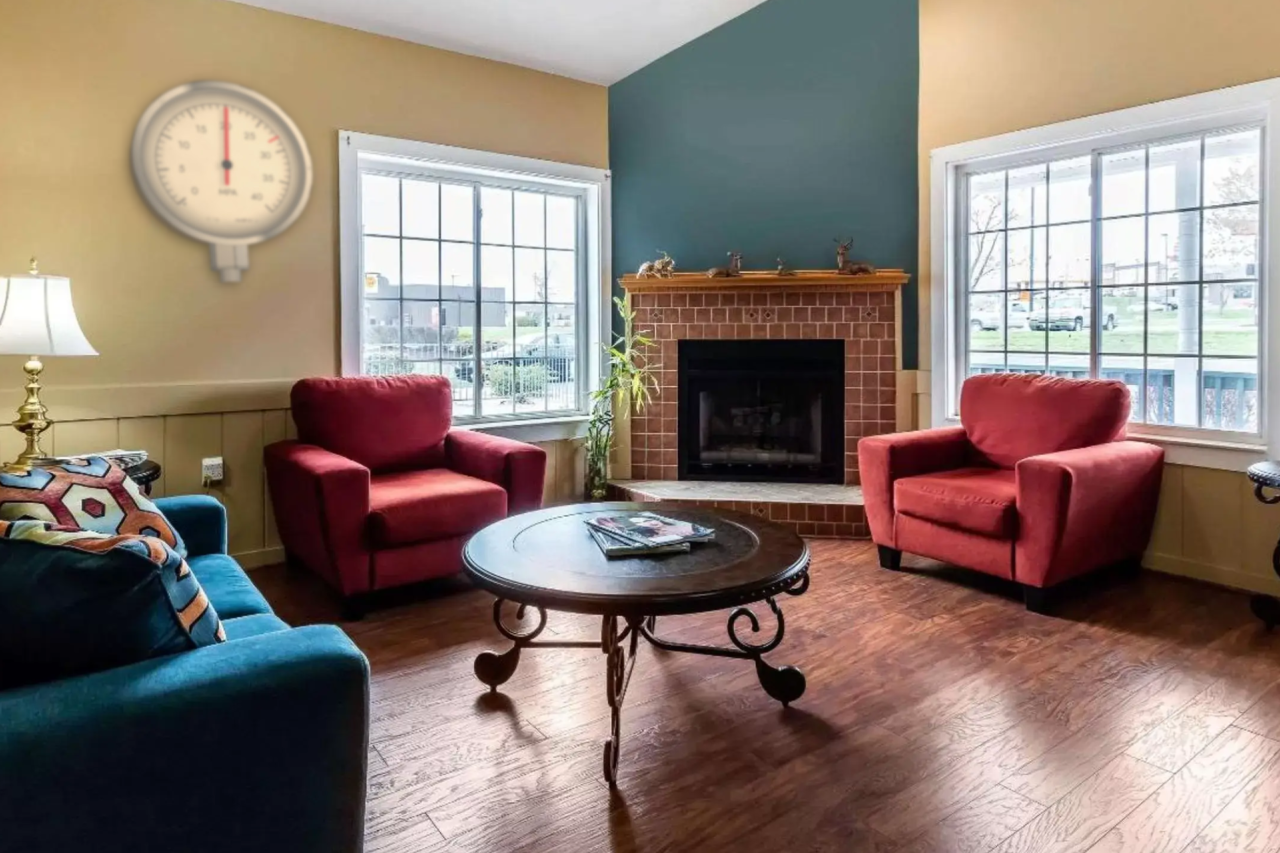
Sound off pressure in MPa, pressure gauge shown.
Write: 20 MPa
